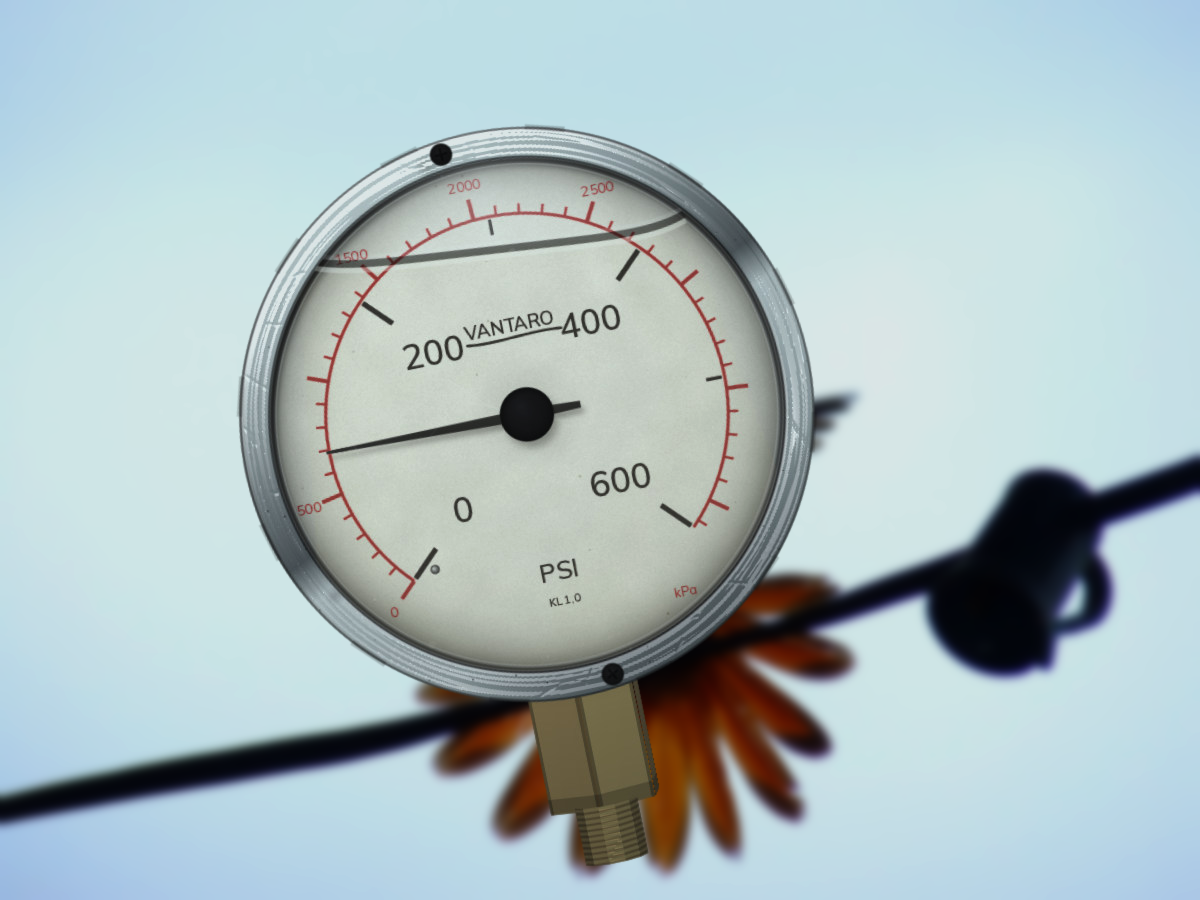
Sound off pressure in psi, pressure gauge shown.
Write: 100 psi
